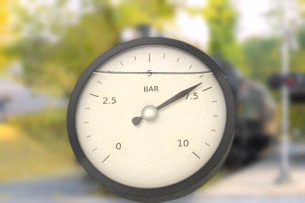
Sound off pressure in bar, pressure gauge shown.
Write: 7.25 bar
